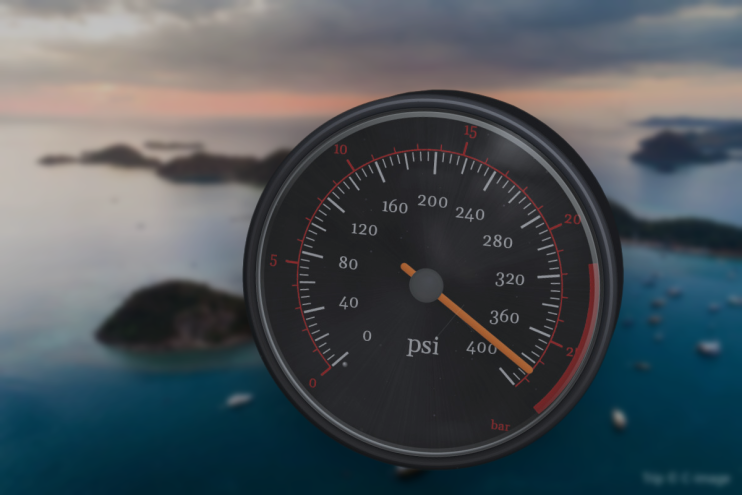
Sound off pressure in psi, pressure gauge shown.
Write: 385 psi
